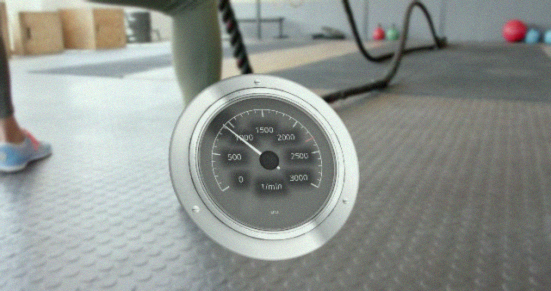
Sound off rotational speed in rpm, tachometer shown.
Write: 900 rpm
